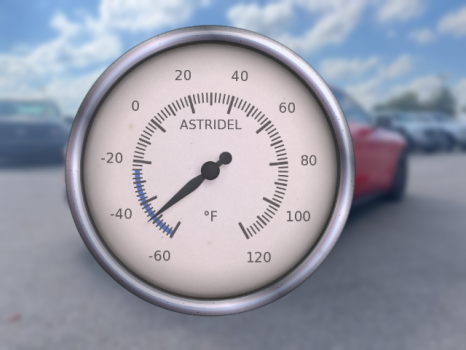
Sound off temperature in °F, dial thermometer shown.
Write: -48 °F
